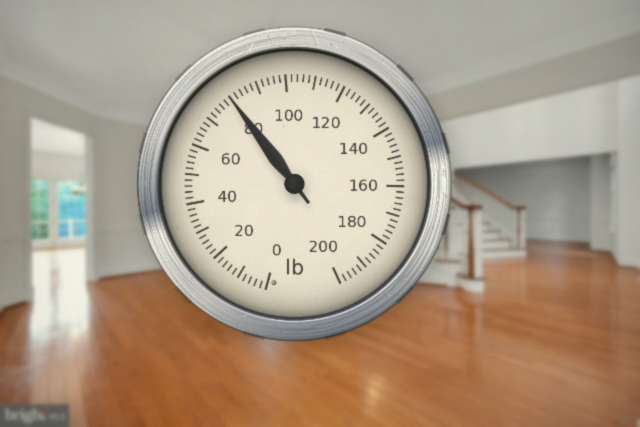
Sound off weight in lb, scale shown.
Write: 80 lb
